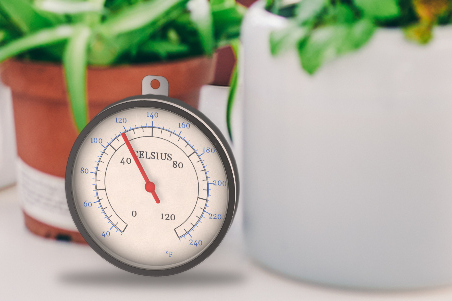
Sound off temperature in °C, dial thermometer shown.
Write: 48 °C
